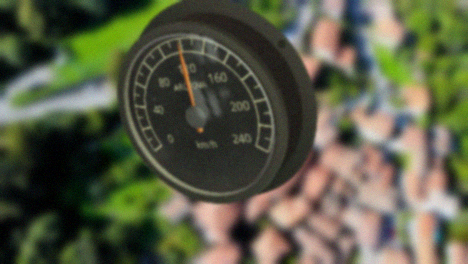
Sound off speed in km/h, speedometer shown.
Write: 120 km/h
